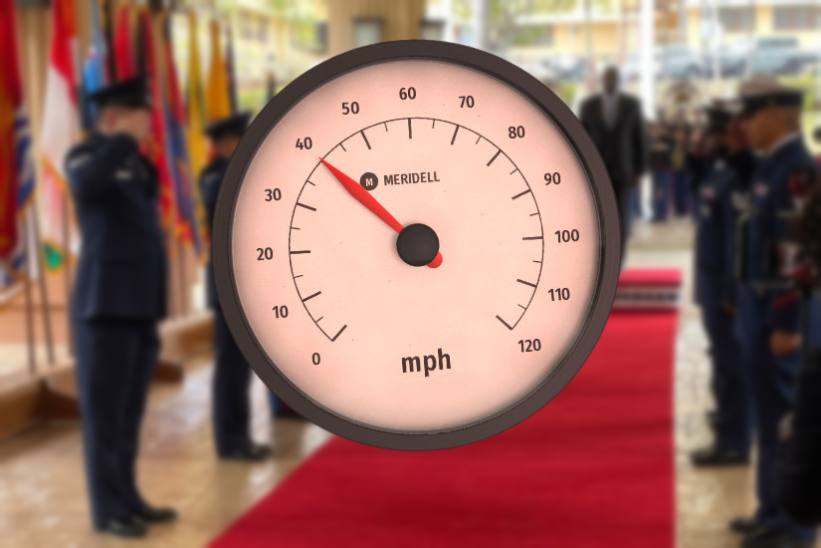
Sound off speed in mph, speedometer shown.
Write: 40 mph
